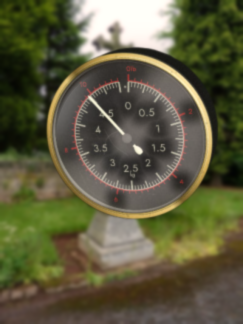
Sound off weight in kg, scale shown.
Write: 4.5 kg
